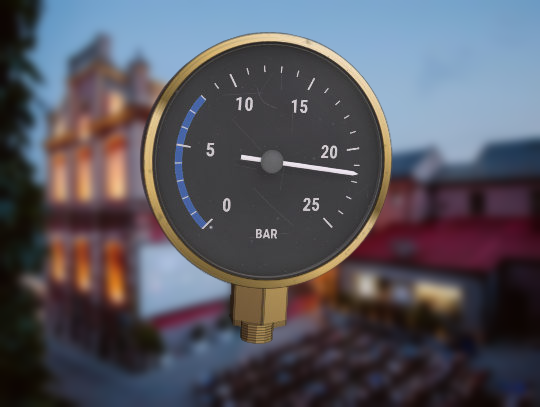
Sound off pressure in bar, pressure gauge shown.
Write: 21.5 bar
